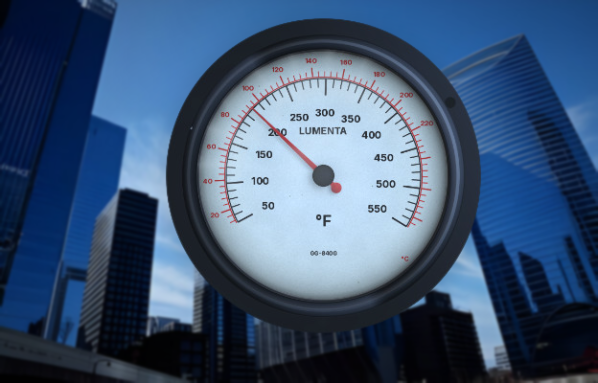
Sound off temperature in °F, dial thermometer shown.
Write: 200 °F
